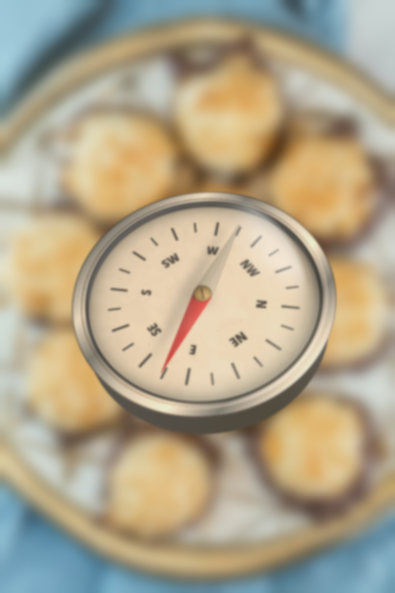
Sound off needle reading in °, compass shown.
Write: 105 °
